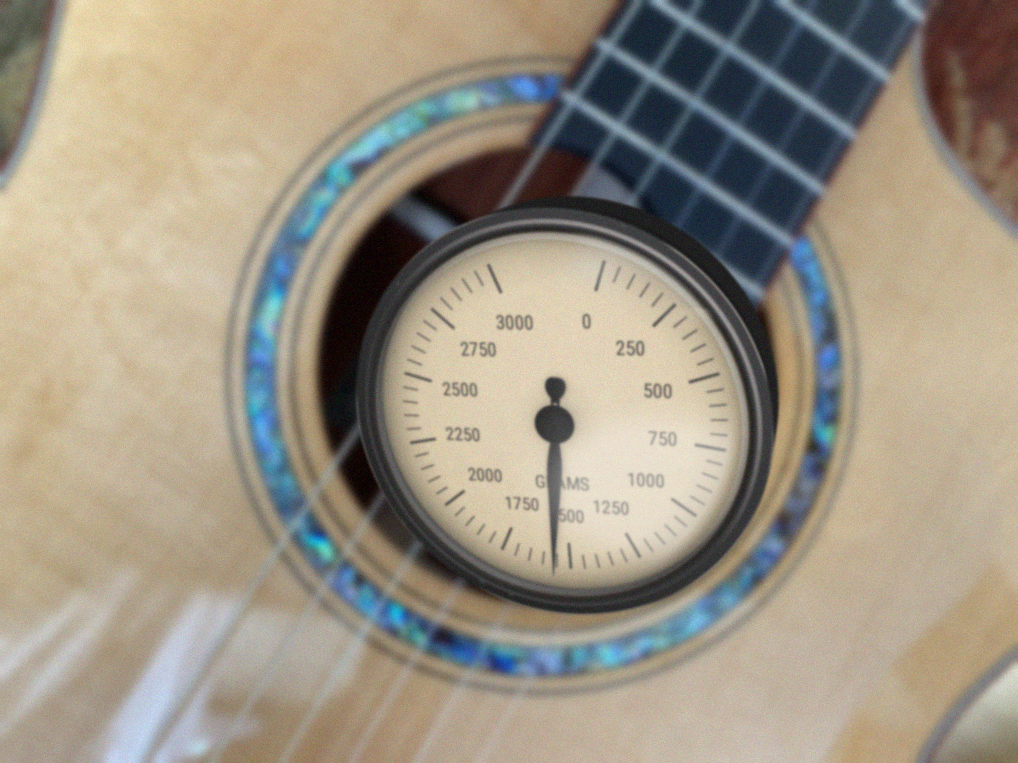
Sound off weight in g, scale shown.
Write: 1550 g
